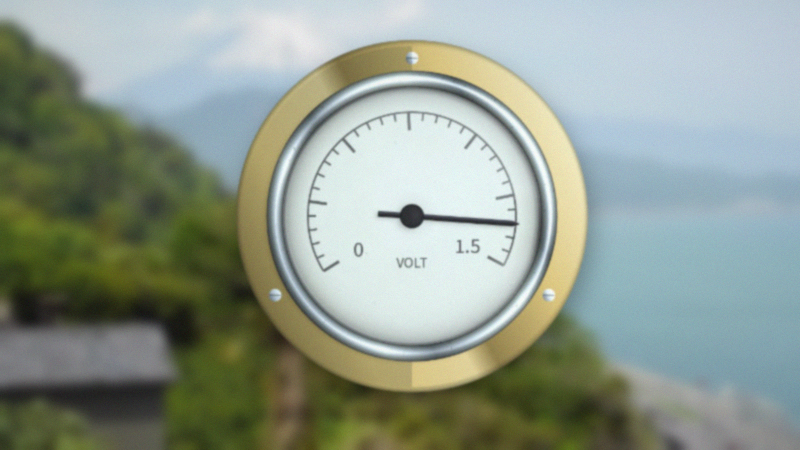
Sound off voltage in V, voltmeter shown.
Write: 1.35 V
